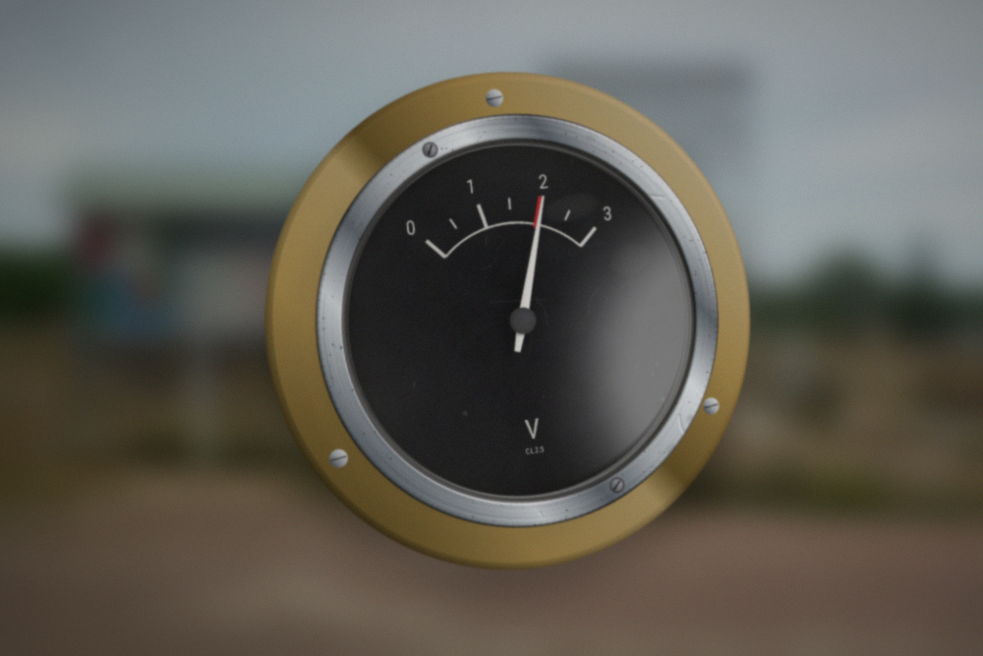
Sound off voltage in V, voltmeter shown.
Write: 2 V
